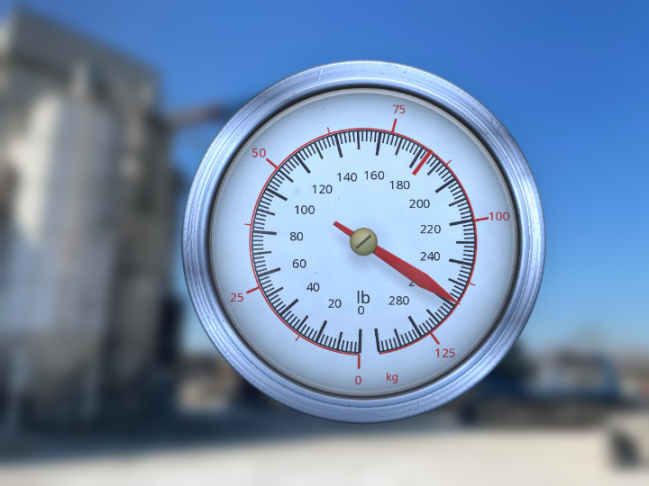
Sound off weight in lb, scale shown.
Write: 258 lb
